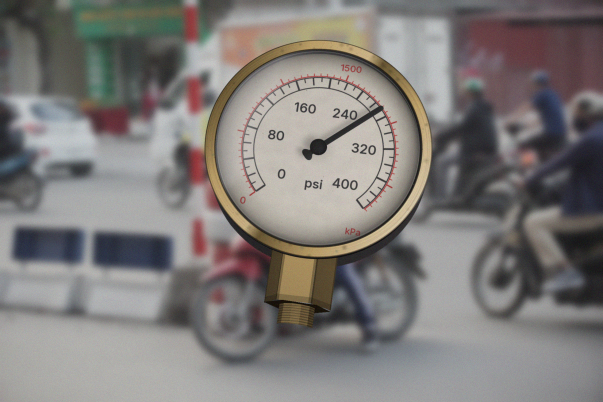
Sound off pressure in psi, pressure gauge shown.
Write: 270 psi
